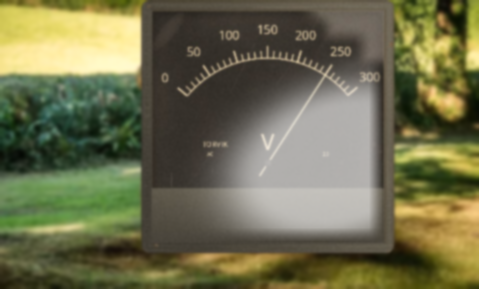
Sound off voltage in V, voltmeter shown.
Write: 250 V
